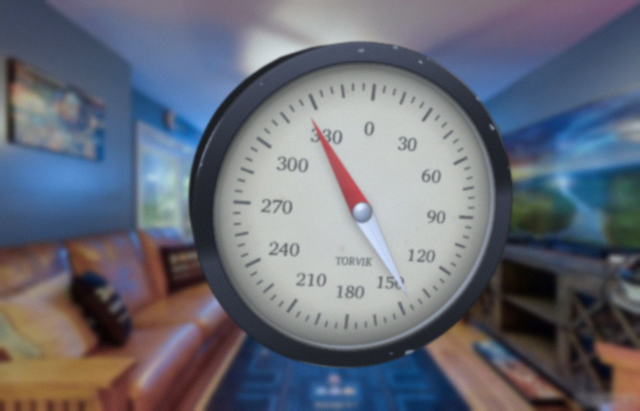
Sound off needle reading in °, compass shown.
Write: 325 °
